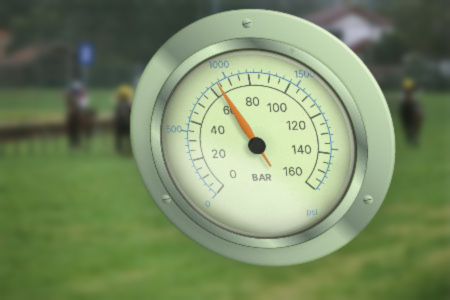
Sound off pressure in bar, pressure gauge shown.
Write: 65 bar
